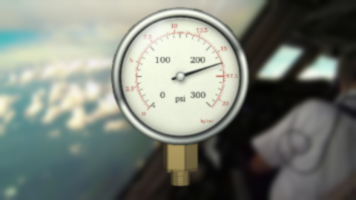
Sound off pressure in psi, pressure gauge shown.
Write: 230 psi
